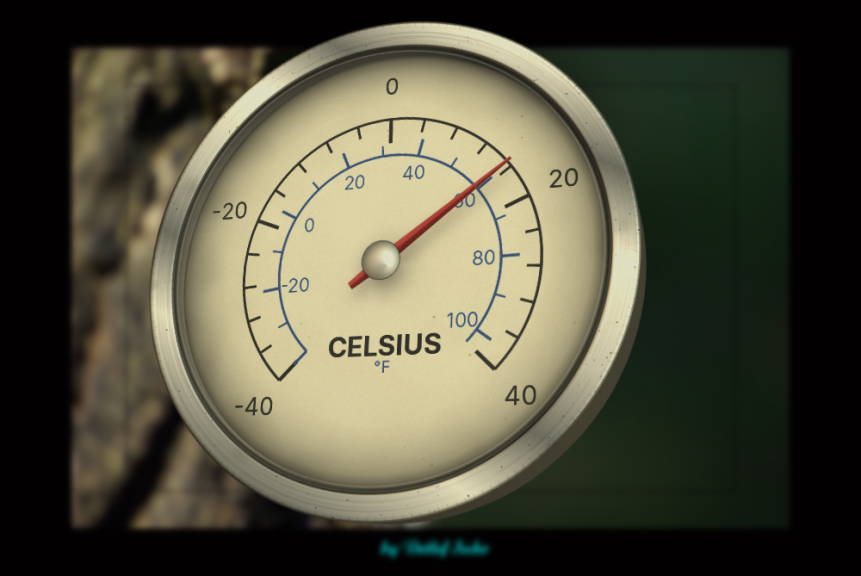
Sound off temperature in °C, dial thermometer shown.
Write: 16 °C
